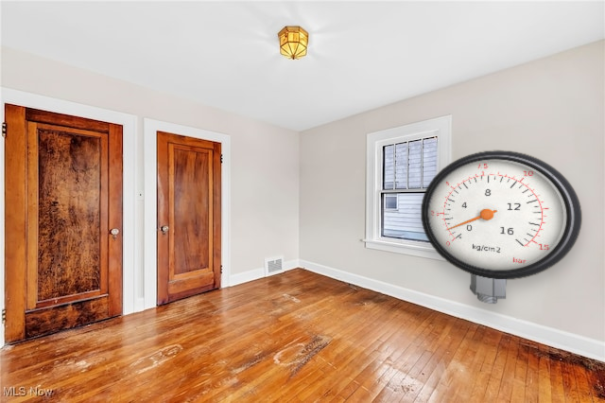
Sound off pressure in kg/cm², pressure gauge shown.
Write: 1 kg/cm²
